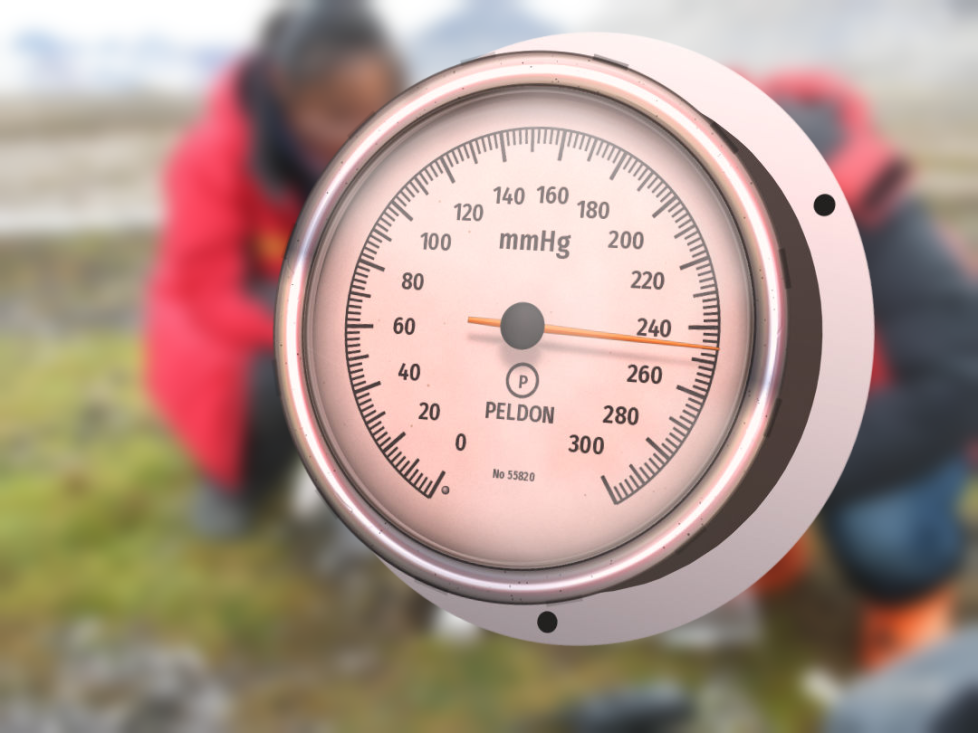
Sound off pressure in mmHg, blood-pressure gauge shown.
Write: 246 mmHg
